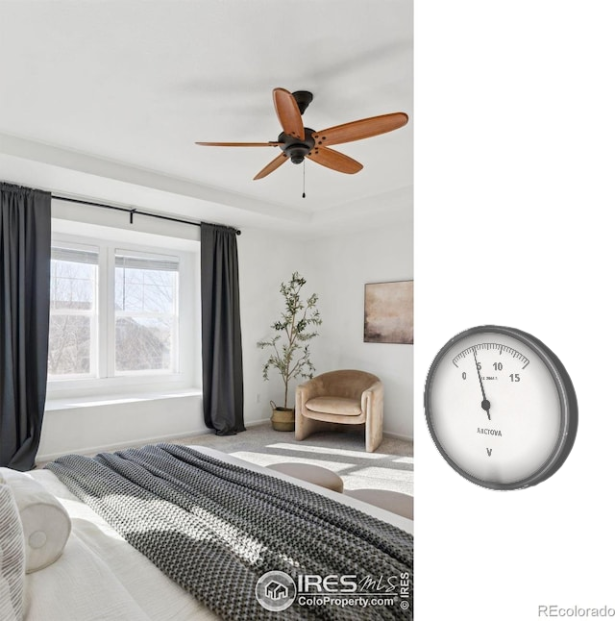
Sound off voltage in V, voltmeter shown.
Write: 5 V
